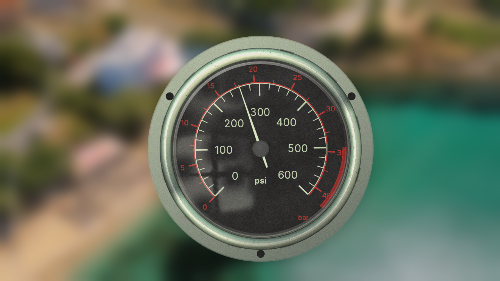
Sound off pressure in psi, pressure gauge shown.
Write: 260 psi
